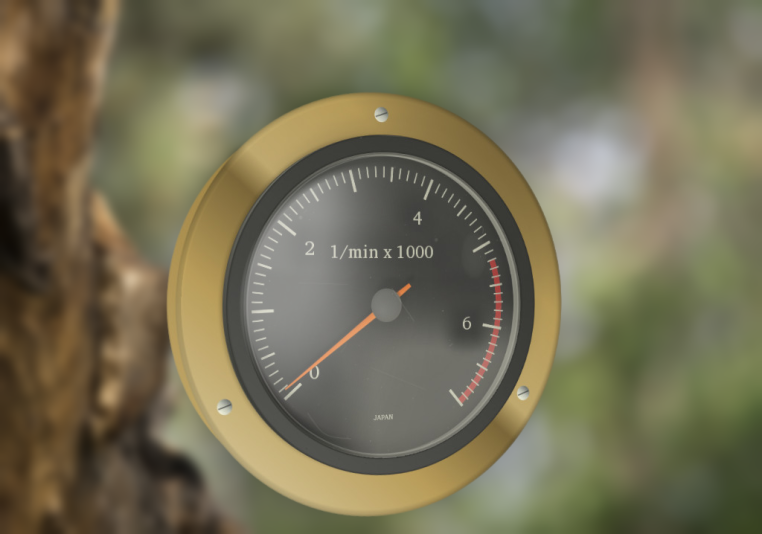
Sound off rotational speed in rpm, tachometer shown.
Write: 100 rpm
